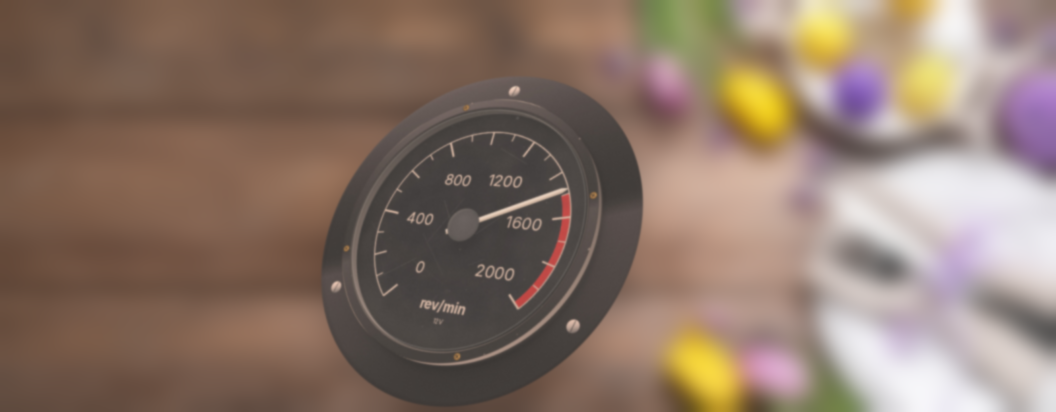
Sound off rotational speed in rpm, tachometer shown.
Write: 1500 rpm
